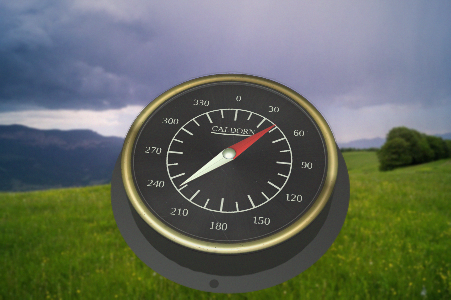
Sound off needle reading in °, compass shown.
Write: 45 °
